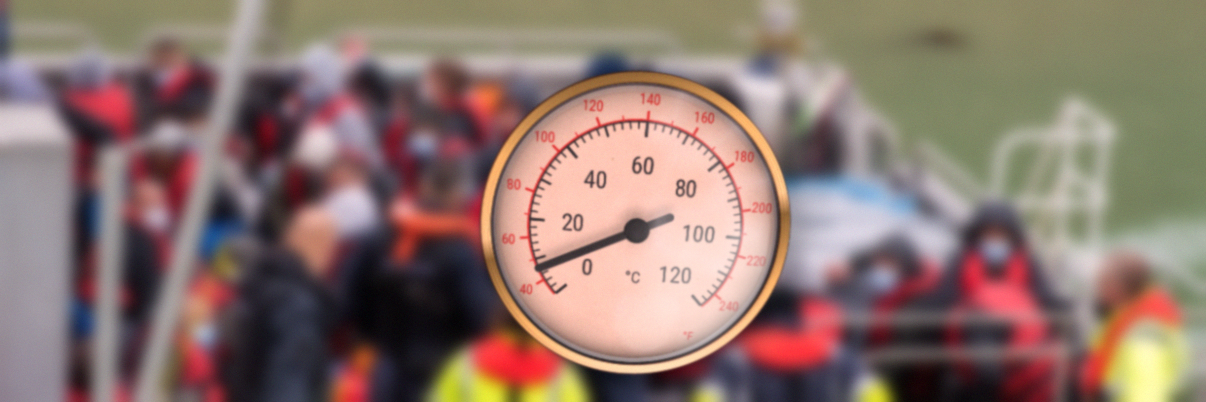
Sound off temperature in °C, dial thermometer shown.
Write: 8 °C
